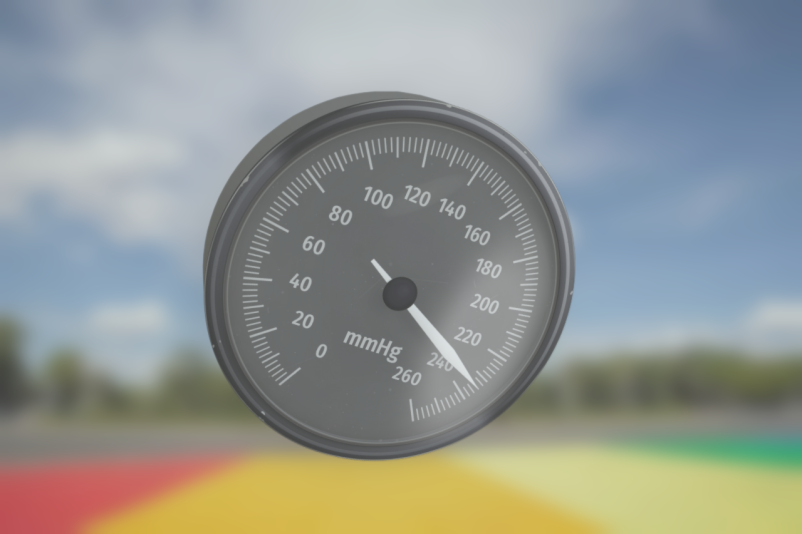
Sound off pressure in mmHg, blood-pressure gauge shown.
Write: 234 mmHg
